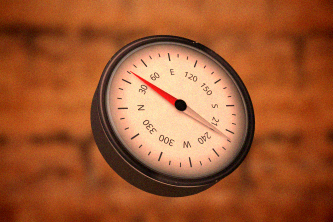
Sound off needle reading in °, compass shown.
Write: 40 °
